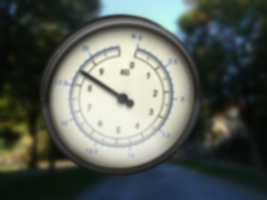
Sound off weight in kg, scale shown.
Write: 8.5 kg
